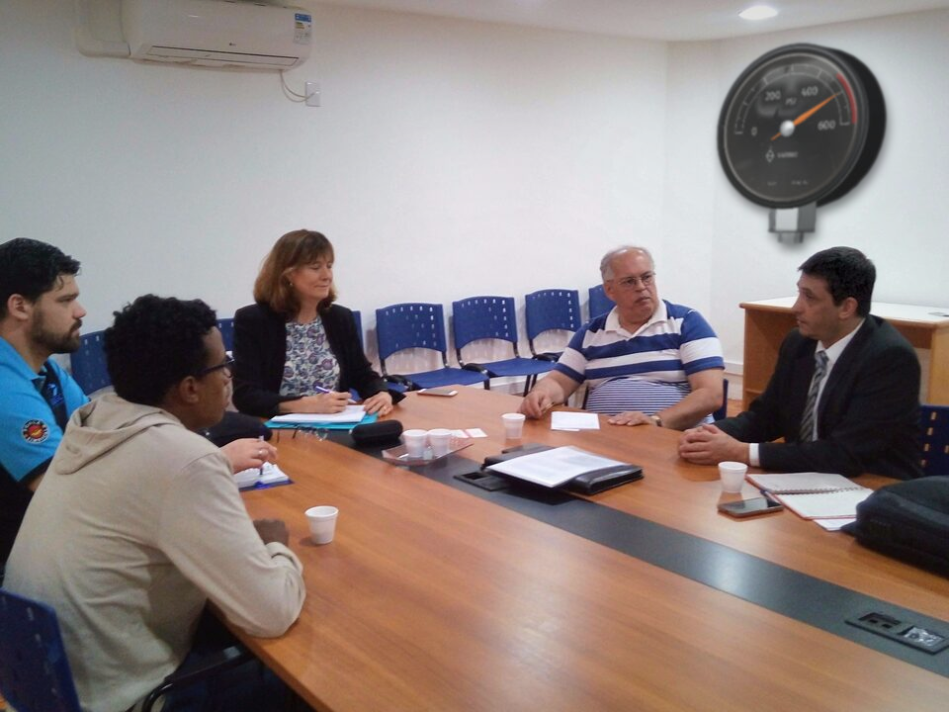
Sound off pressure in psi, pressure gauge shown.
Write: 500 psi
